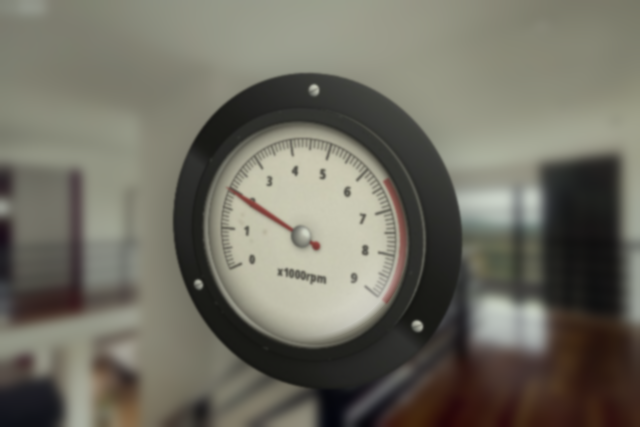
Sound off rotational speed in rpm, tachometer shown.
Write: 2000 rpm
